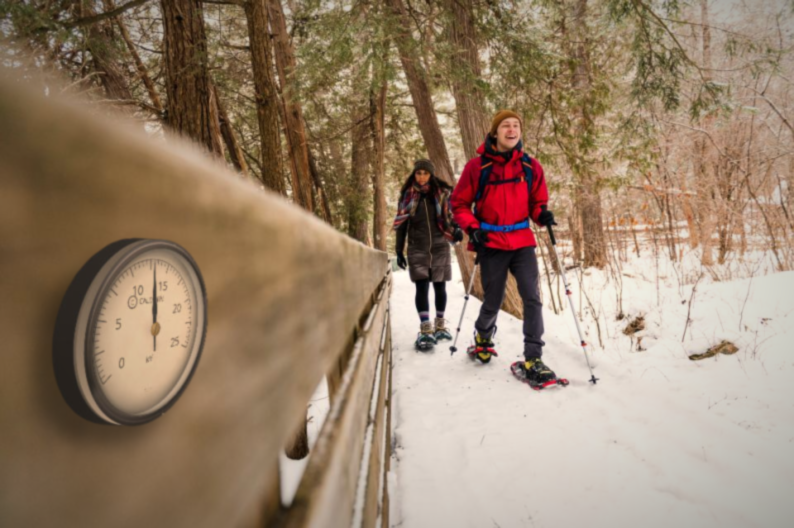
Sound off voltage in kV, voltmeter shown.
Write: 12.5 kV
